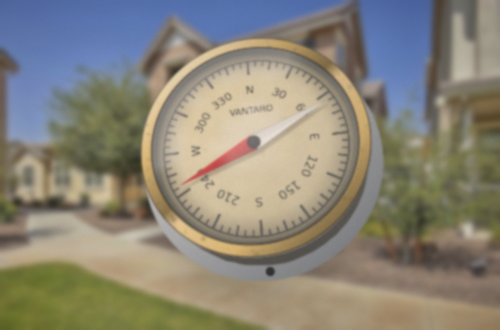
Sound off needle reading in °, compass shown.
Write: 245 °
